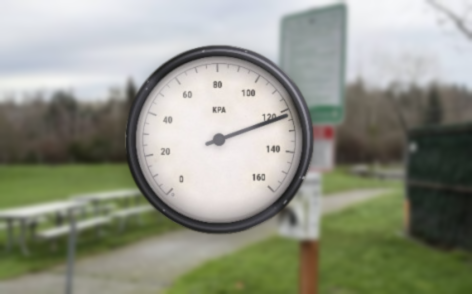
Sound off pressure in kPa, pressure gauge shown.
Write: 122.5 kPa
